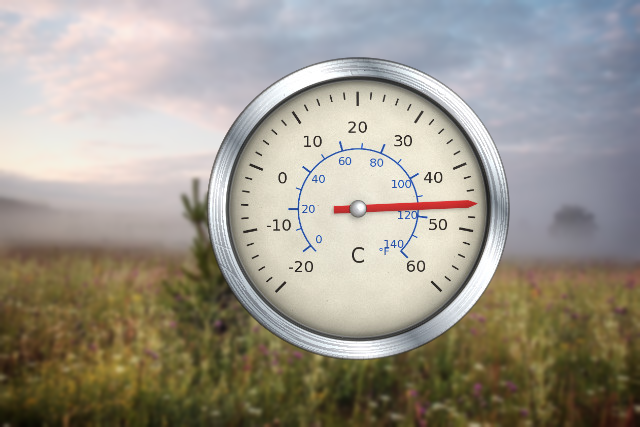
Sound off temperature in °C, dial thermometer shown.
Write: 46 °C
